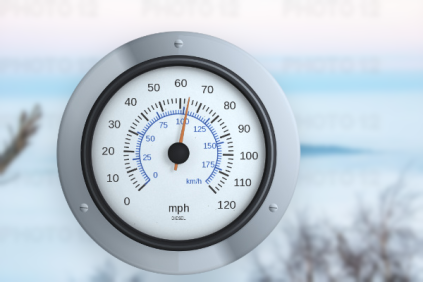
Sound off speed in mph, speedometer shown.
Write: 64 mph
